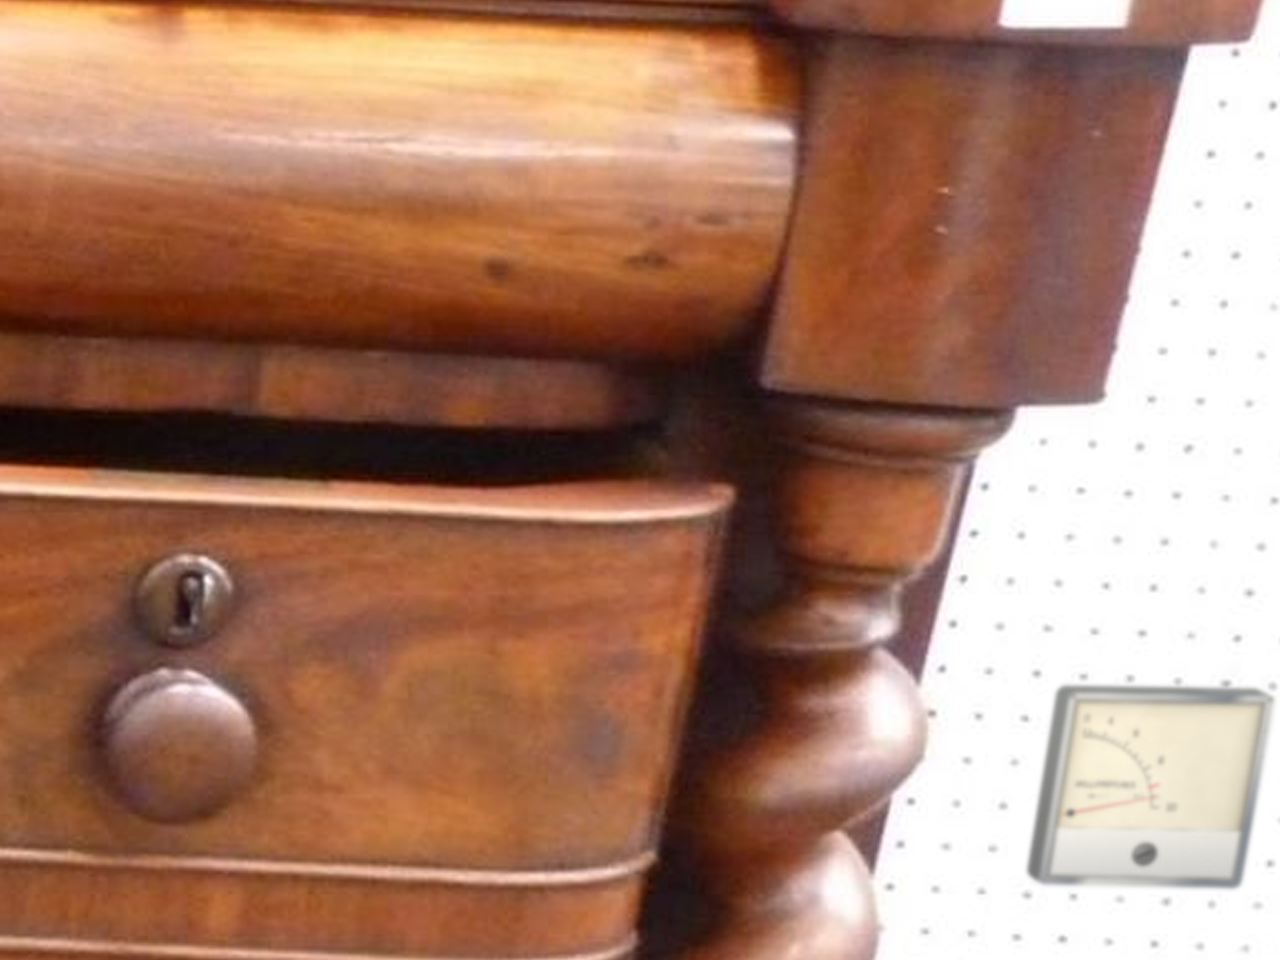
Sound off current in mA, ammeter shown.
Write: 9.5 mA
